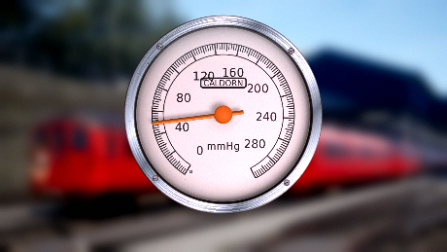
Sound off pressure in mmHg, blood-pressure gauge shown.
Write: 50 mmHg
